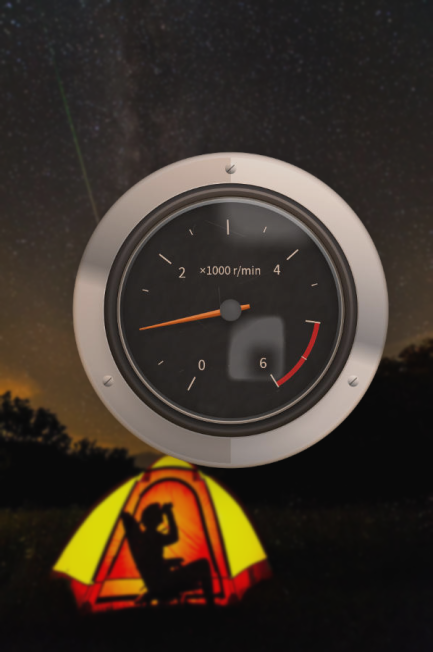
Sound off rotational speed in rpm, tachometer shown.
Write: 1000 rpm
